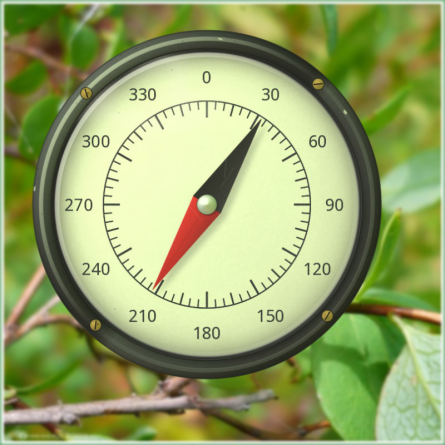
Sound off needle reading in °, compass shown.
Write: 212.5 °
